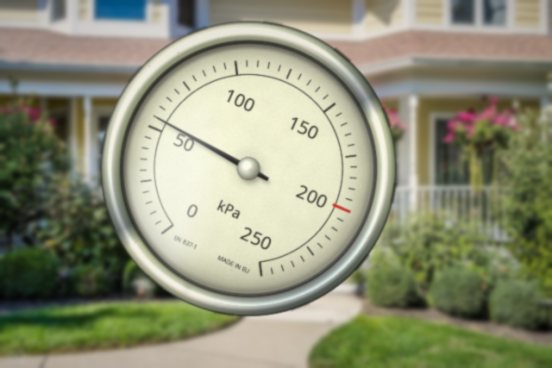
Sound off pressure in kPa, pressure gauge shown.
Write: 55 kPa
